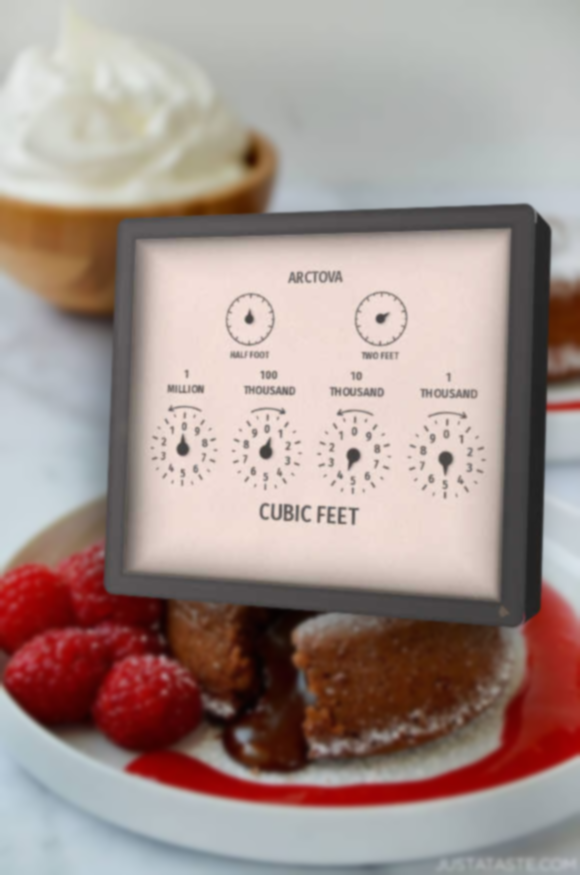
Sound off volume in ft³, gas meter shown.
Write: 4500 ft³
